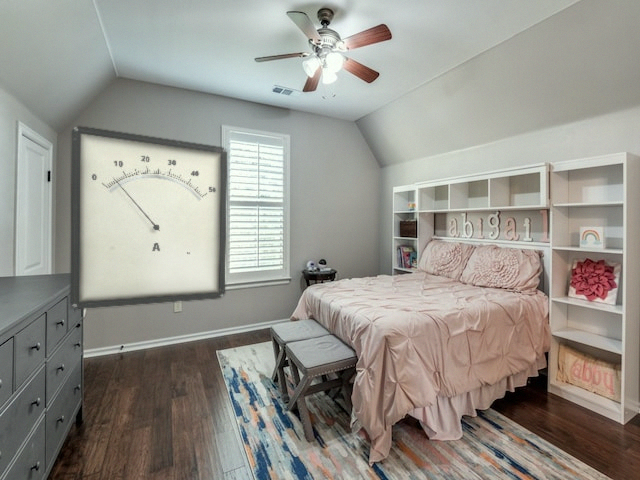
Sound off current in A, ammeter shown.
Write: 5 A
